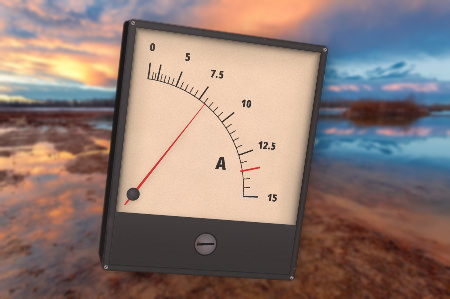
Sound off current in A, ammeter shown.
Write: 8 A
